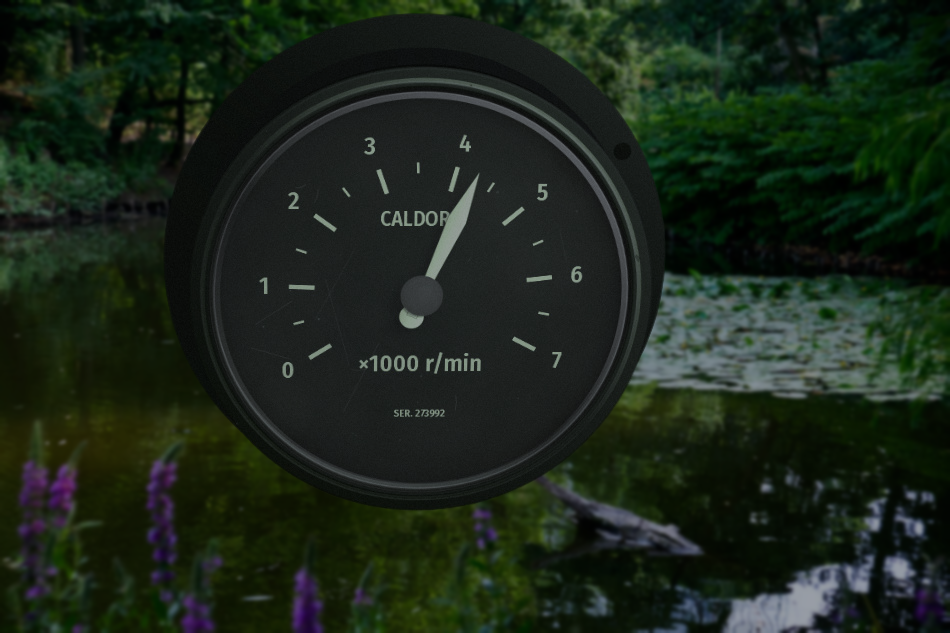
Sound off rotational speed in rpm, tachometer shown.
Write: 4250 rpm
